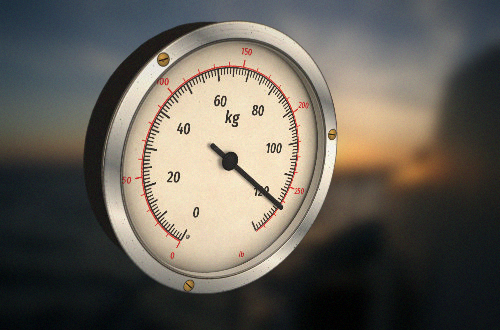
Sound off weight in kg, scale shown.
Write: 120 kg
